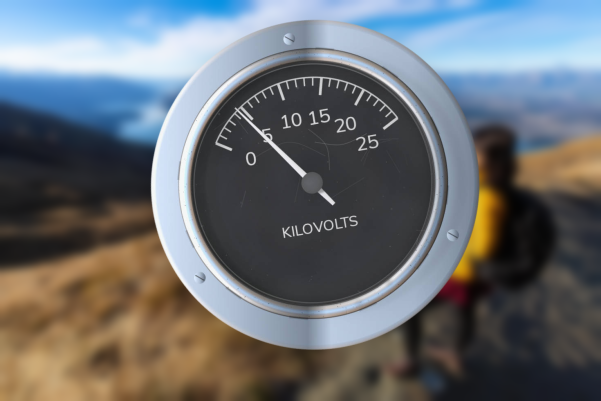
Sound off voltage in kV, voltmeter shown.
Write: 4.5 kV
